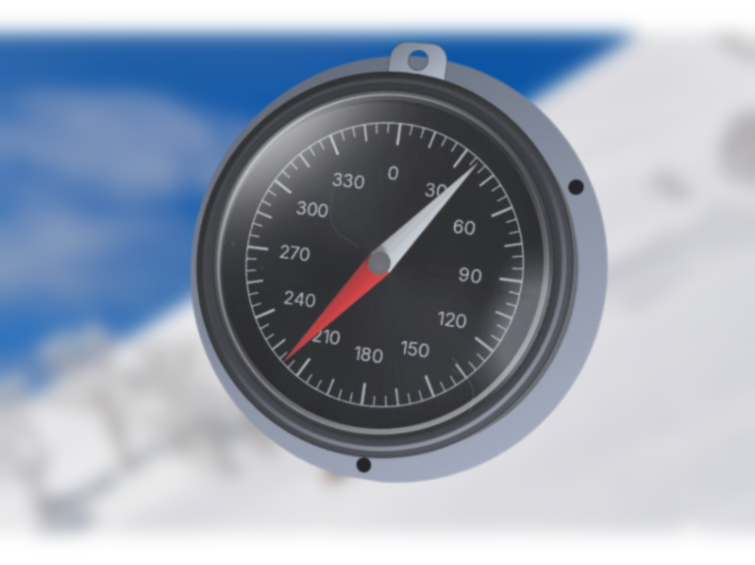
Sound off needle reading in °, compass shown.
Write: 217.5 °
